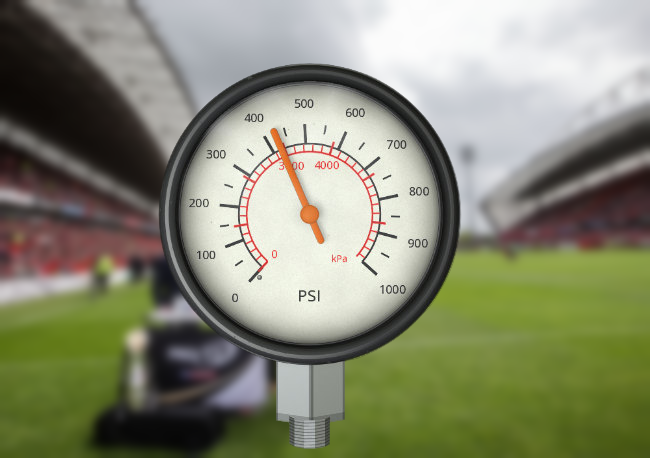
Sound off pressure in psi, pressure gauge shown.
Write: 425 psi
